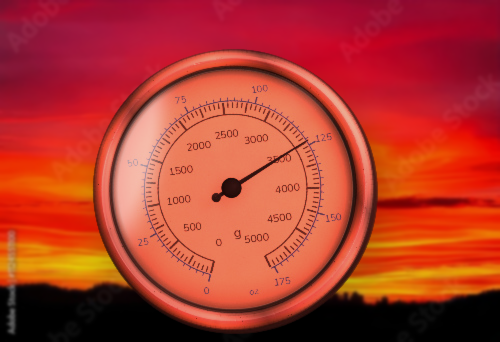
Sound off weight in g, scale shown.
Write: 3500 g
